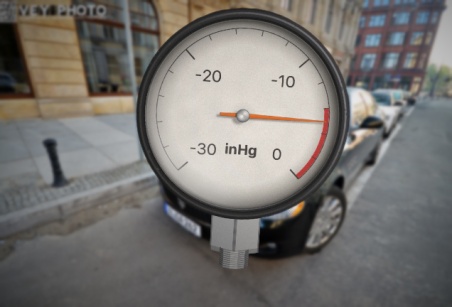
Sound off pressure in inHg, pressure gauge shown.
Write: -5 inHg
